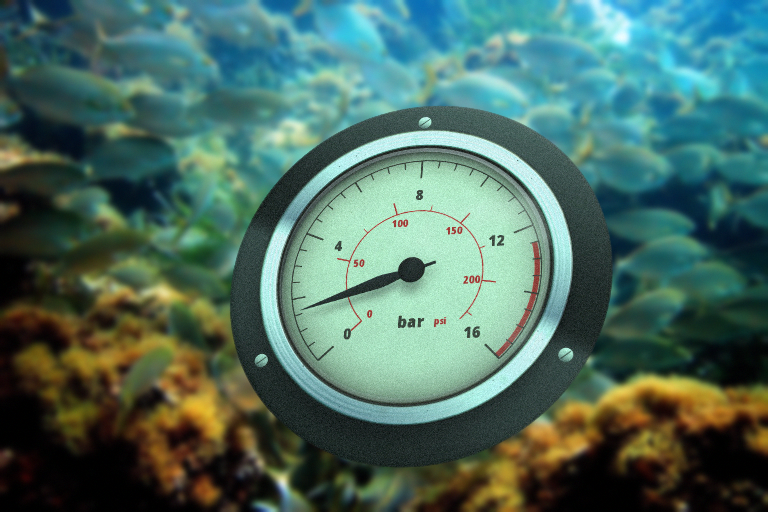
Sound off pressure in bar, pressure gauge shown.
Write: 1.5 bar
